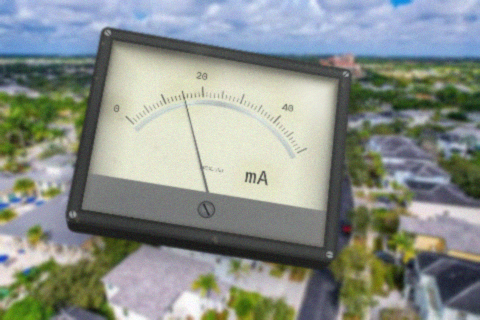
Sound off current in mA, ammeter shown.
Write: 15 mA
